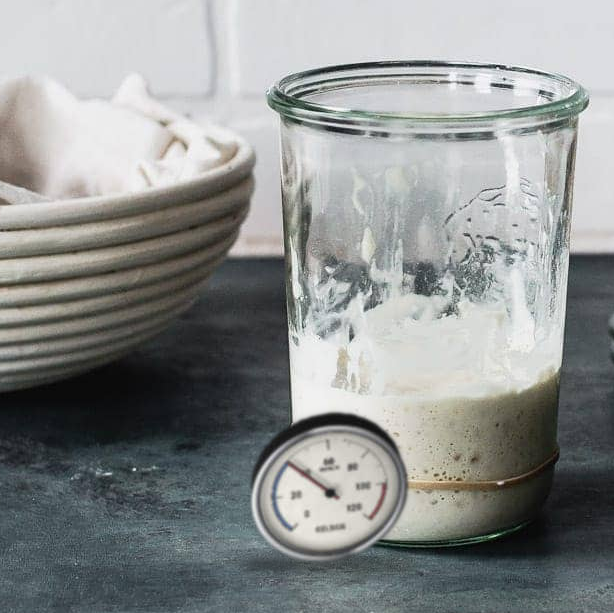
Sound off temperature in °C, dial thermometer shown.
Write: 40 °C
